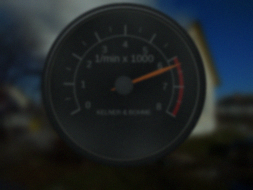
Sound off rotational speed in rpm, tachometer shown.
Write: 6250 rpm
